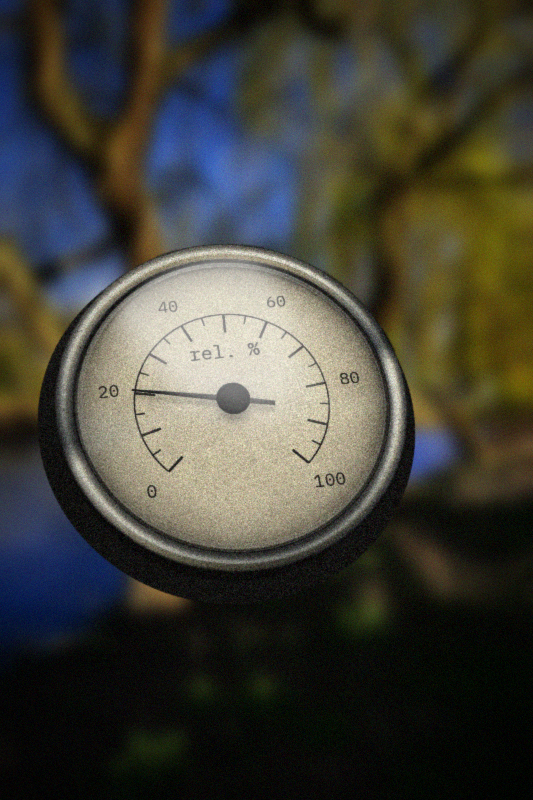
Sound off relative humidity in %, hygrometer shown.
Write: 20 %
